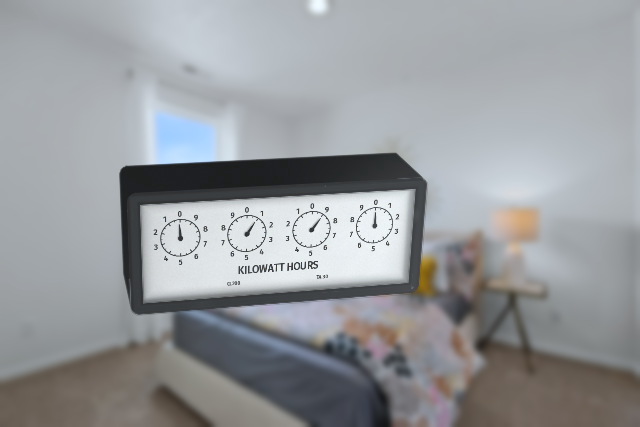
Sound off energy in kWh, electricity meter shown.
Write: 90 kWh
